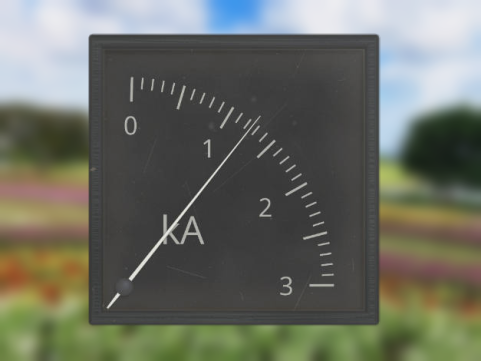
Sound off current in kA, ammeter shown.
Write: 1.25 kA
